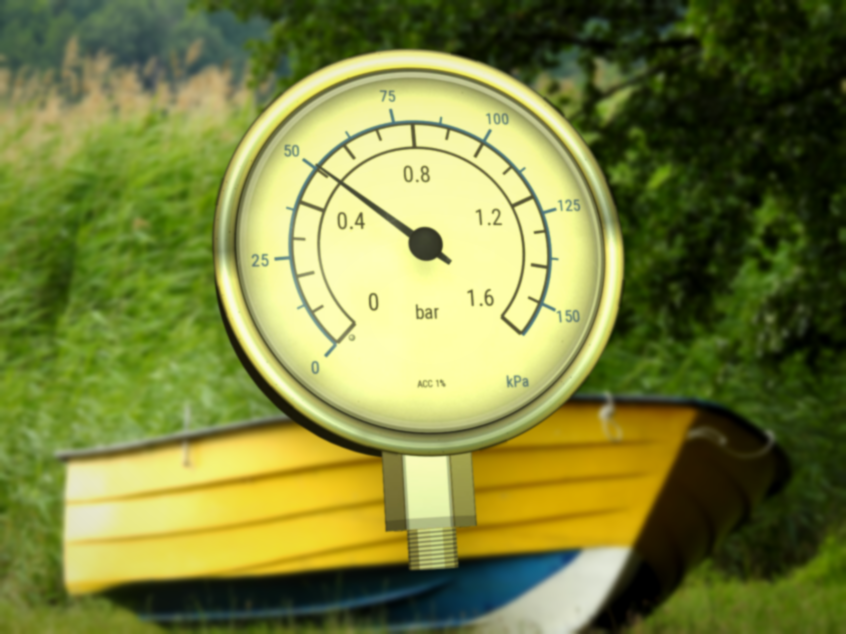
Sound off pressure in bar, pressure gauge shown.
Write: 0.5 bar
